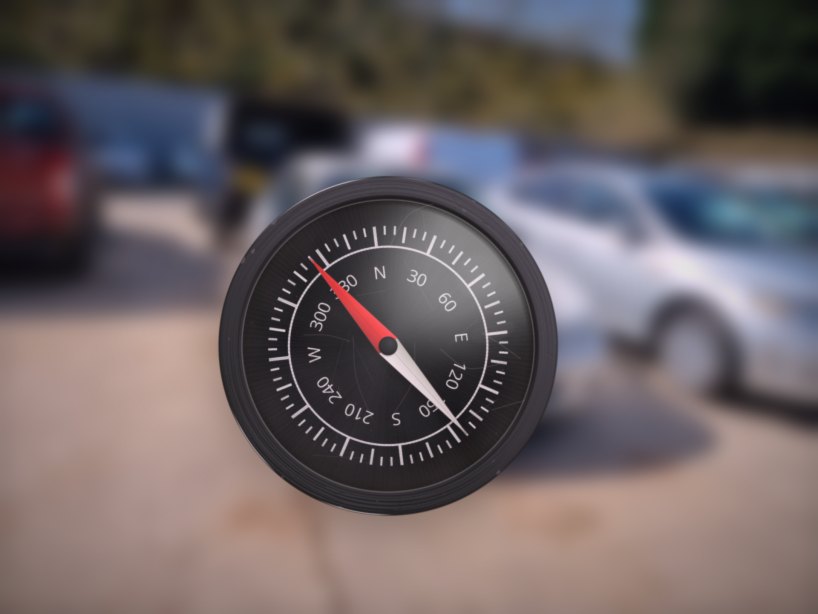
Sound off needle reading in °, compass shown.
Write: 325 °
